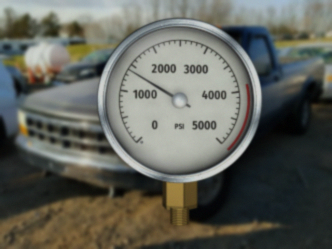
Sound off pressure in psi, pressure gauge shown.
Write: 1400 psi
